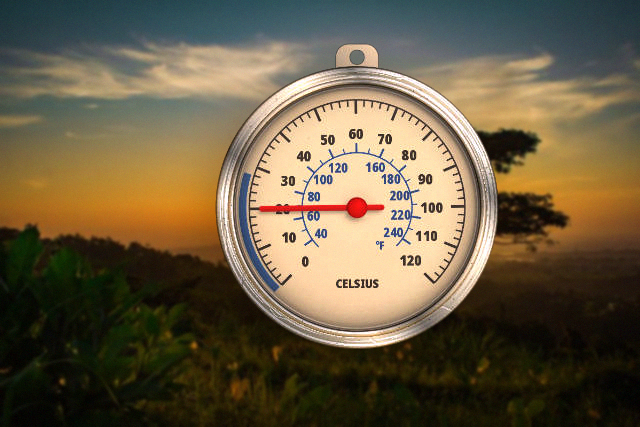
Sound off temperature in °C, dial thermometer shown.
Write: 20 °C
